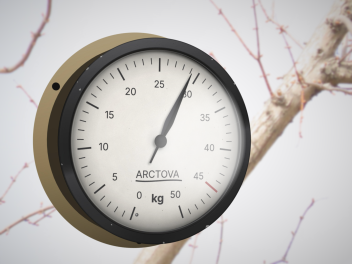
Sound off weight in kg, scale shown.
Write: 29 kg
